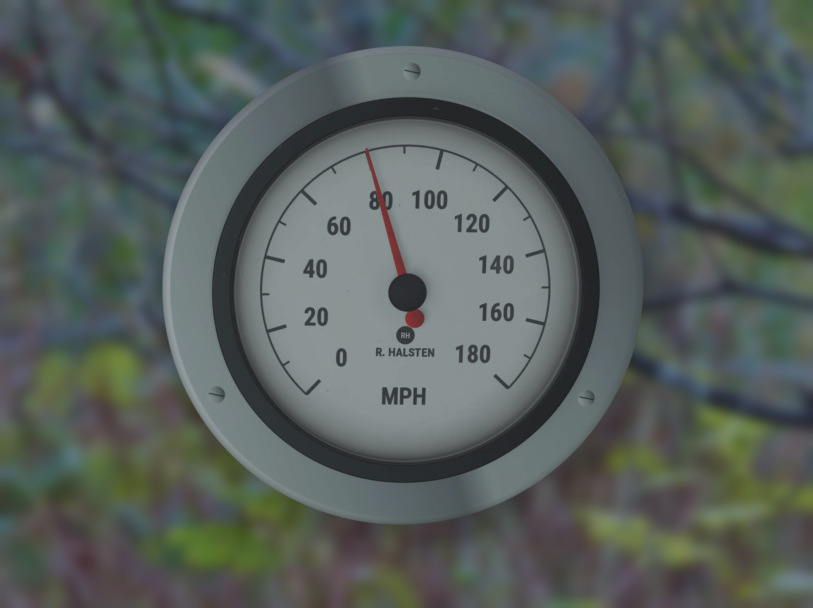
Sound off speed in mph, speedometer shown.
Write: 80 mph
